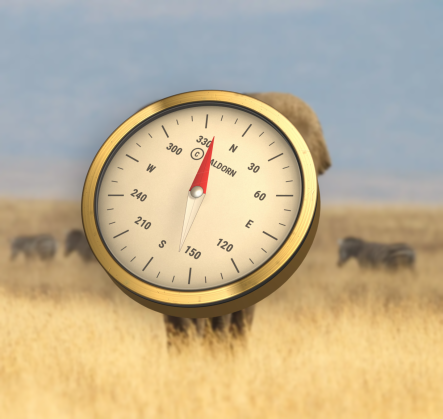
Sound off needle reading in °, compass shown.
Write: 340 °
